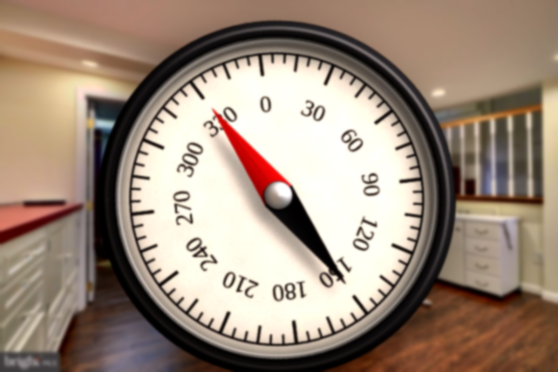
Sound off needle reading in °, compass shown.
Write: 330 °
